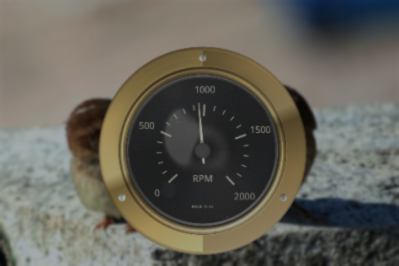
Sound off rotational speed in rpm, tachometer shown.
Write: 950 rpm
